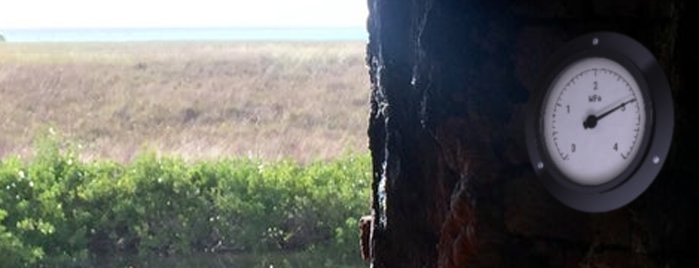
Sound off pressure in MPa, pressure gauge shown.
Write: 3 MPa
